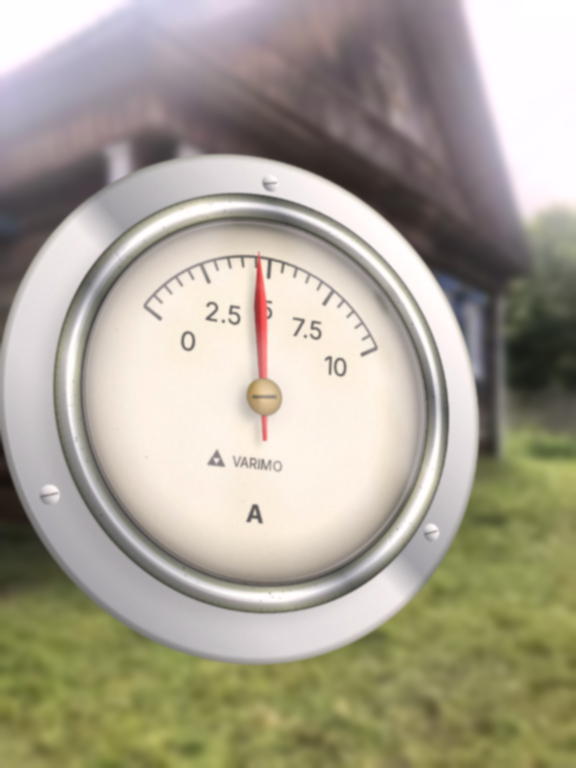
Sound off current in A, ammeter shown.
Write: 4.5 A
